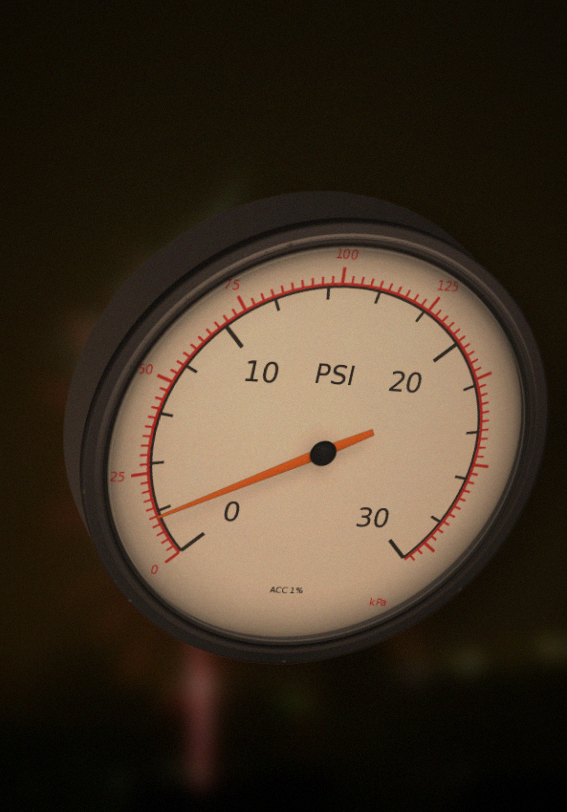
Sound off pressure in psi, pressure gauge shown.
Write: 2 psi
